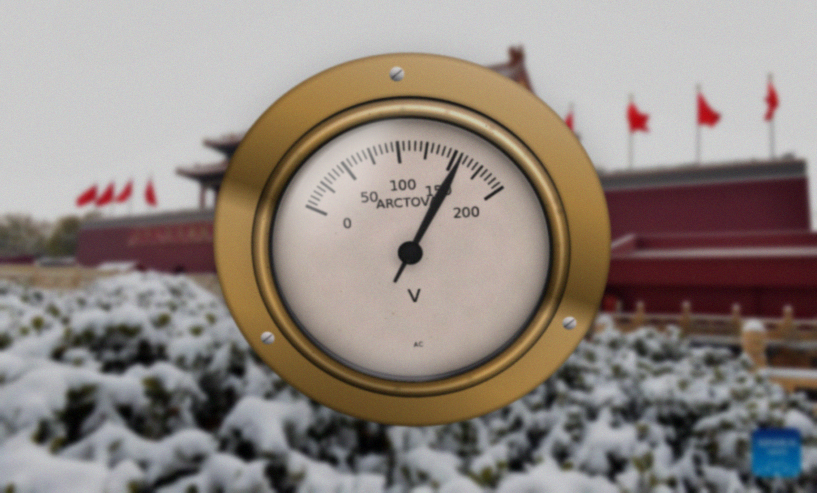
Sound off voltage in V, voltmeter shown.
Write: 155 V
